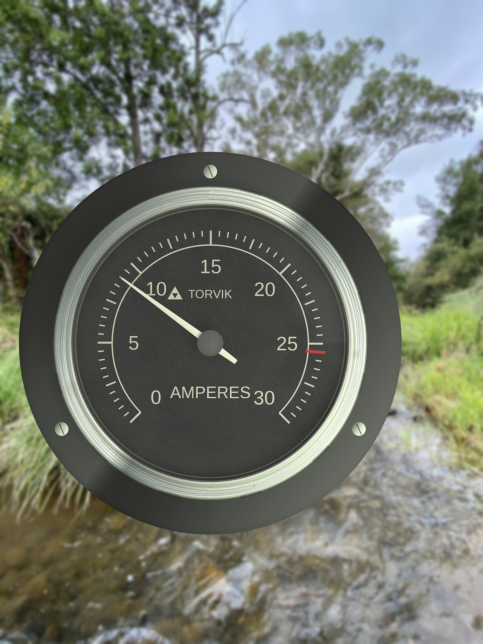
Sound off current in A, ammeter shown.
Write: 9 A
